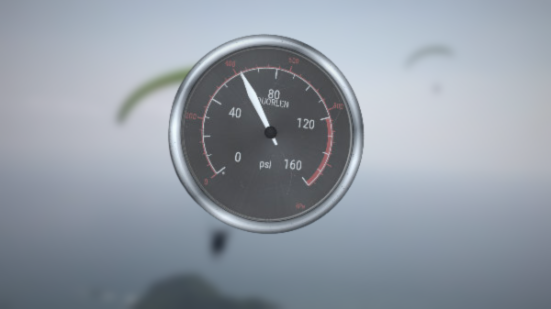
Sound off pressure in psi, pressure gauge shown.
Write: 60 psi
